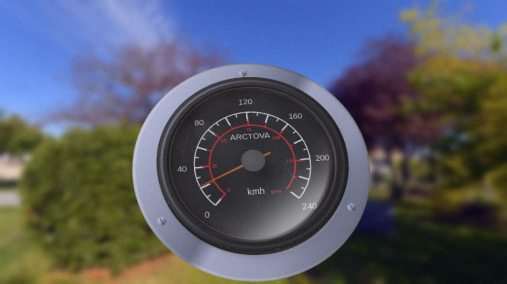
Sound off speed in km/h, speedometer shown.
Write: 20 km/h
